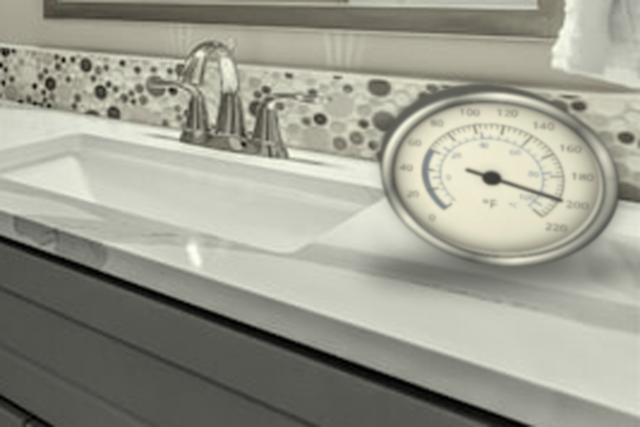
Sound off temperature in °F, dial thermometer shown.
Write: 200 °F
